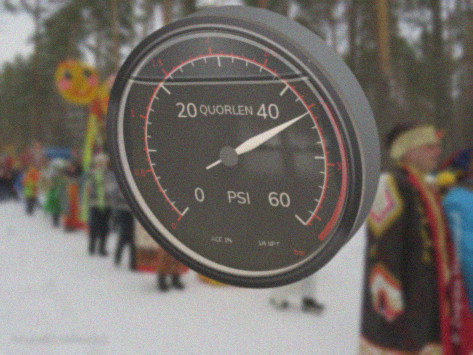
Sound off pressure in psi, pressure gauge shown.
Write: 44 psi
